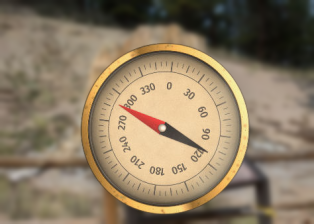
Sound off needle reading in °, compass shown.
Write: 290 °
